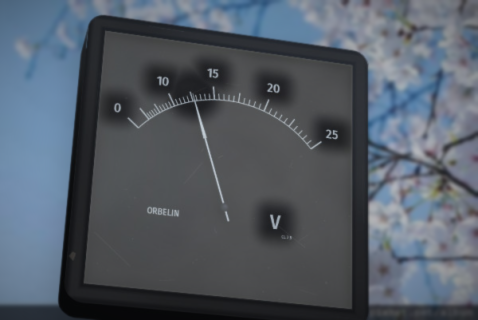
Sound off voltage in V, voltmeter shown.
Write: 12.5 V
